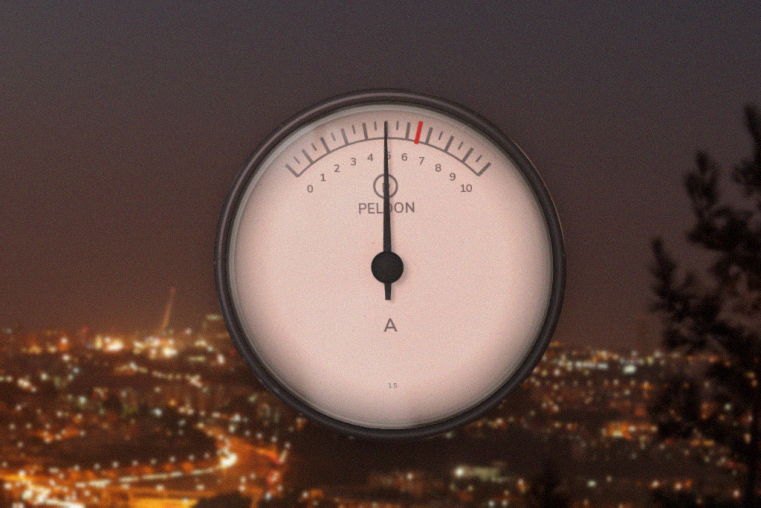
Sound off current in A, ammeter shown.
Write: 5 A
